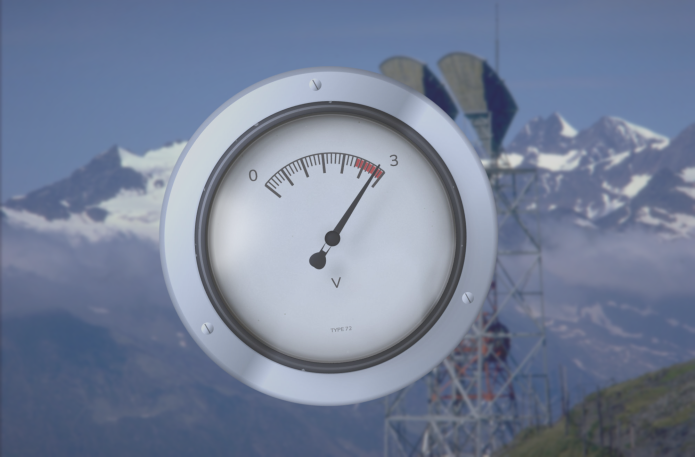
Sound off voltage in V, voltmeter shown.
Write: 2.8 V
